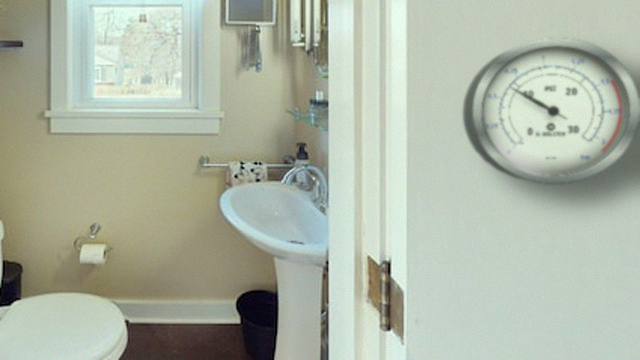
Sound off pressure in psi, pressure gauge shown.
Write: 9 psi
